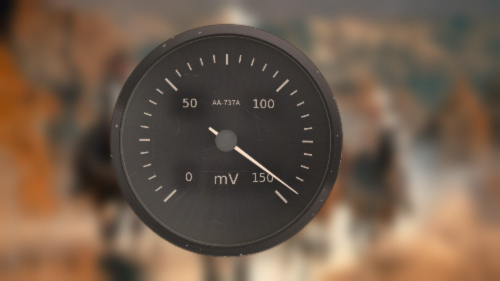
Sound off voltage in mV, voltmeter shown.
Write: 145 mV
